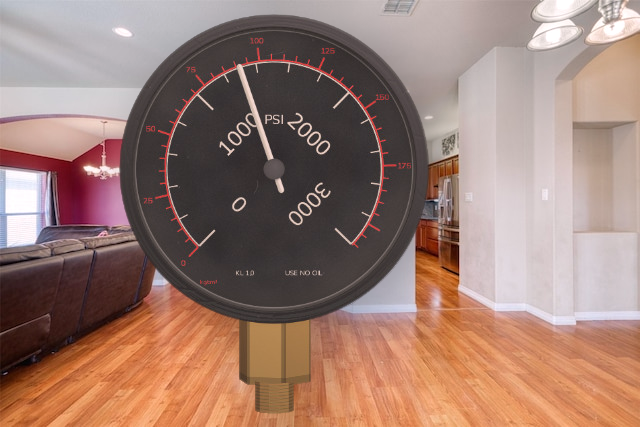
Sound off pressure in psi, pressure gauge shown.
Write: 1300 psi
